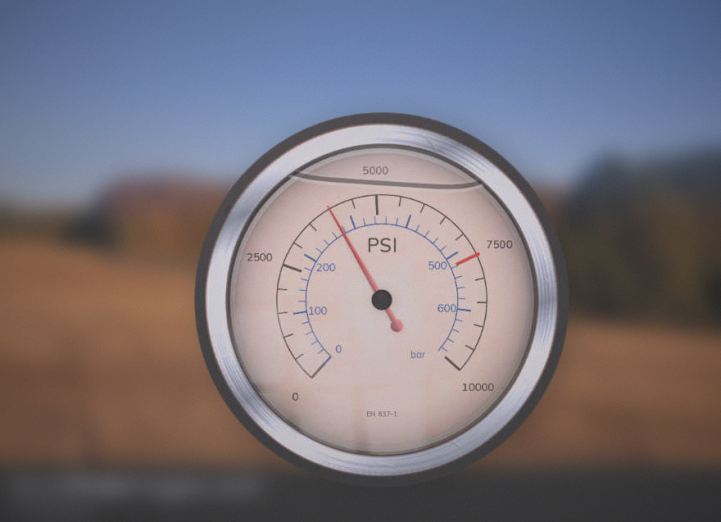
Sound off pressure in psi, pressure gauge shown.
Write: 4000 psi
